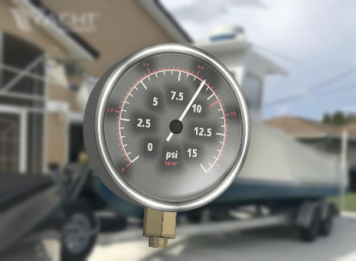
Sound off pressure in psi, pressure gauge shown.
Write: 9 psi
